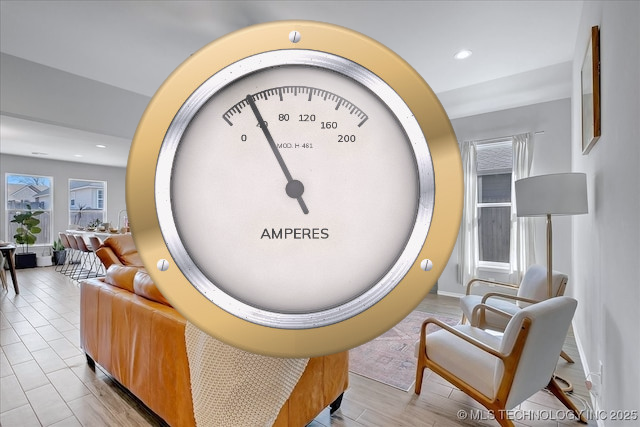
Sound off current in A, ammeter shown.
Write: 40 A
